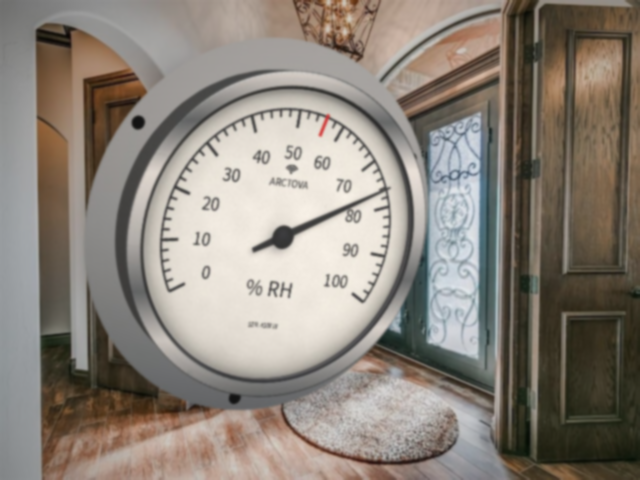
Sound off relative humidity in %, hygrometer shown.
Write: 76 %
